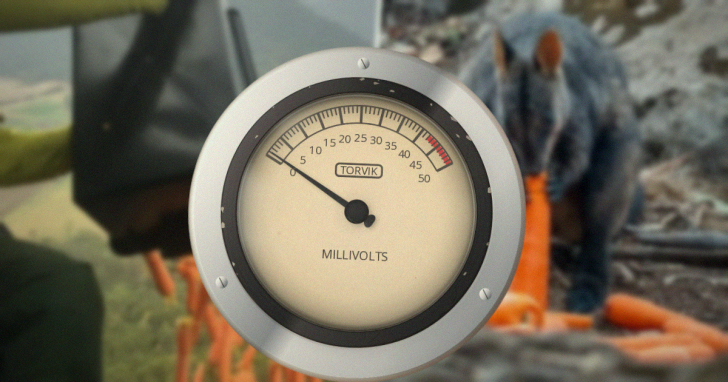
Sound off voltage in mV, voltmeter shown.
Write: 1 mV
